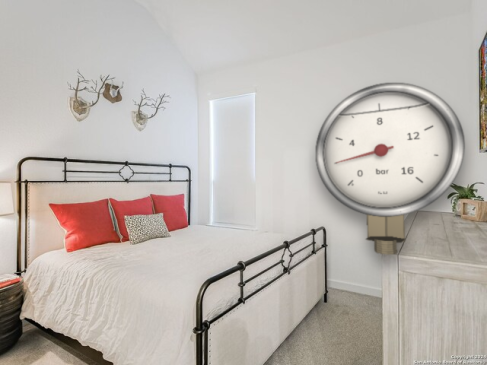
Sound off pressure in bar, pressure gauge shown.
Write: 2 bar
